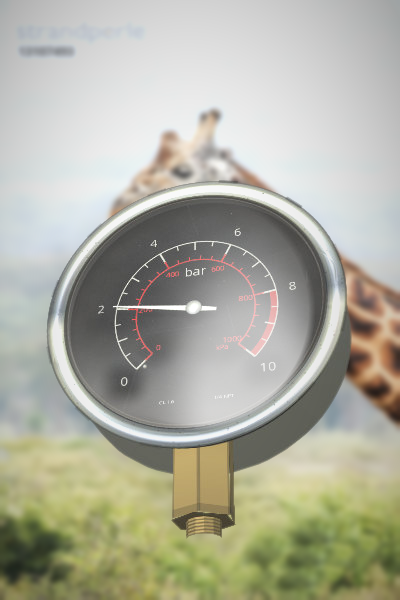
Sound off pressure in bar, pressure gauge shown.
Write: 2 bar
